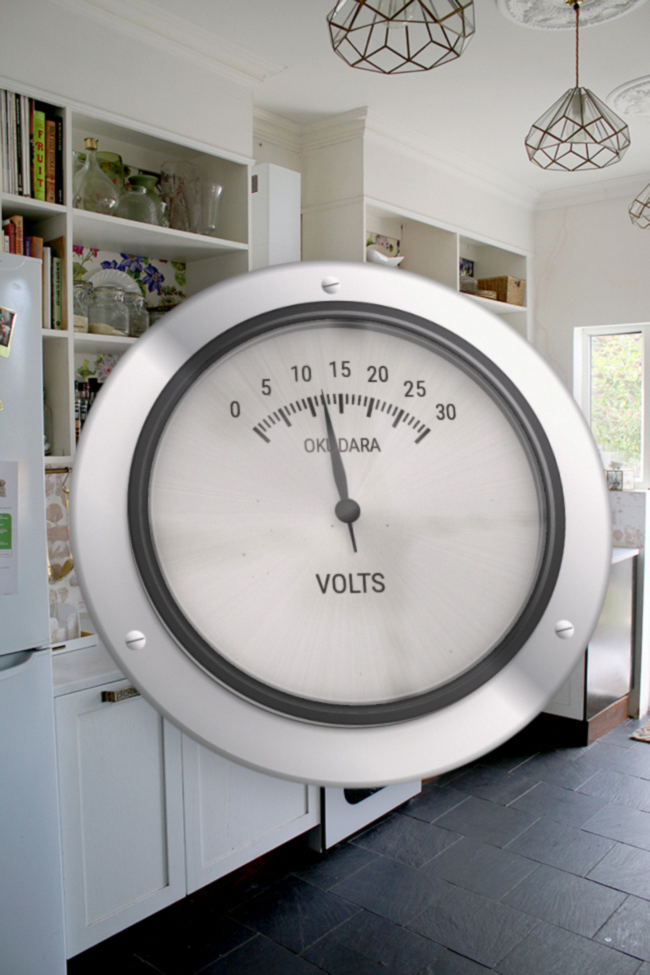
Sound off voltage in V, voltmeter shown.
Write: 12 V
